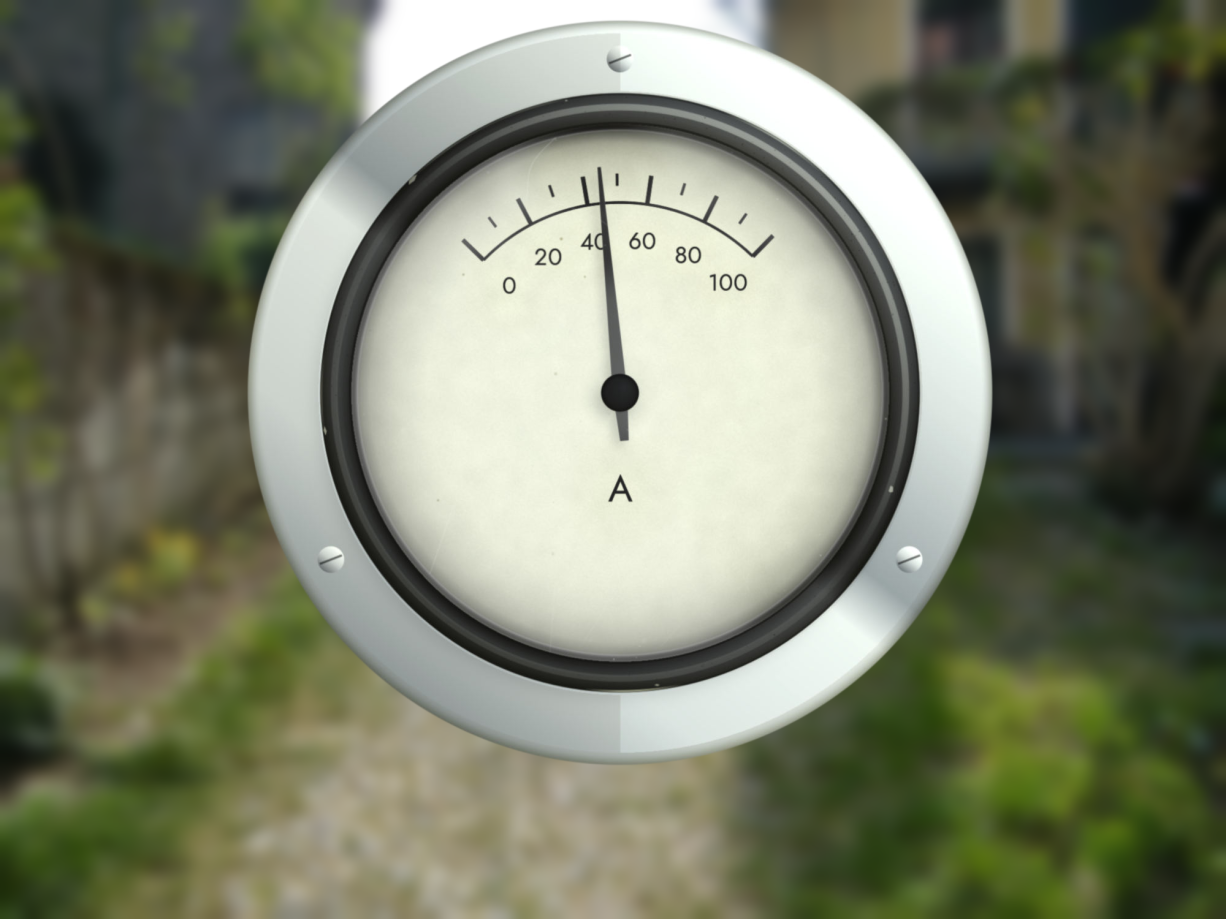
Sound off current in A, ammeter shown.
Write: 45 A
